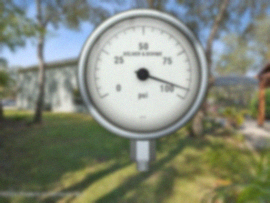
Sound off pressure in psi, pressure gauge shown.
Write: 95 psi
